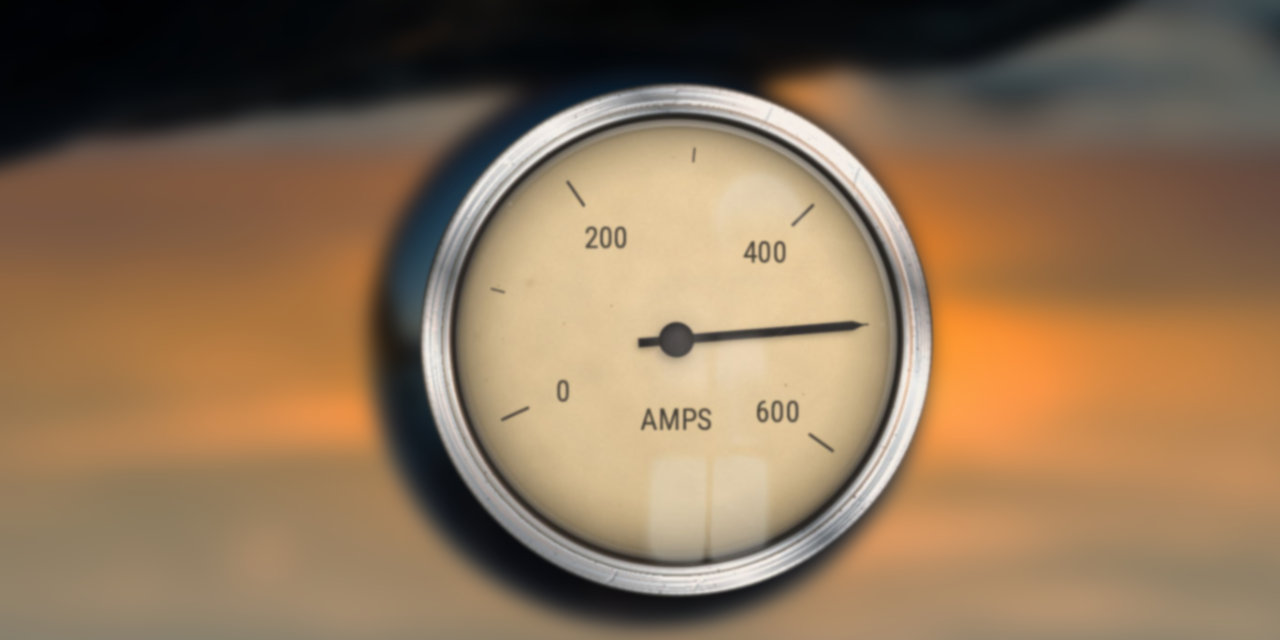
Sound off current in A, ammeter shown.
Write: 500 A
